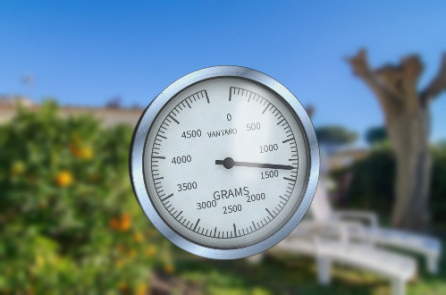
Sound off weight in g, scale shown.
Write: 1350 g
